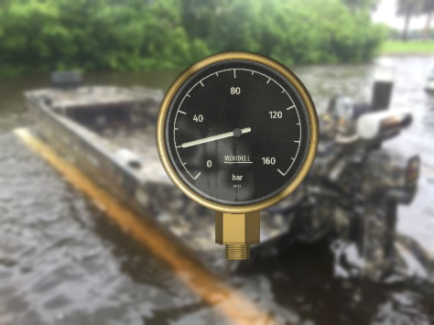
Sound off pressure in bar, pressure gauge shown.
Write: 20 bar
